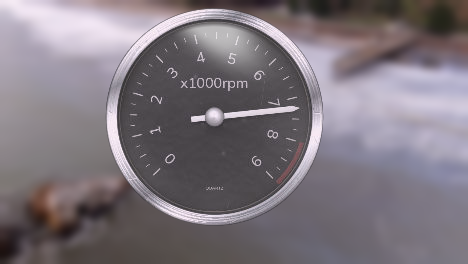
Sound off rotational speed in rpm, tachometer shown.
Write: 7250 rpm
